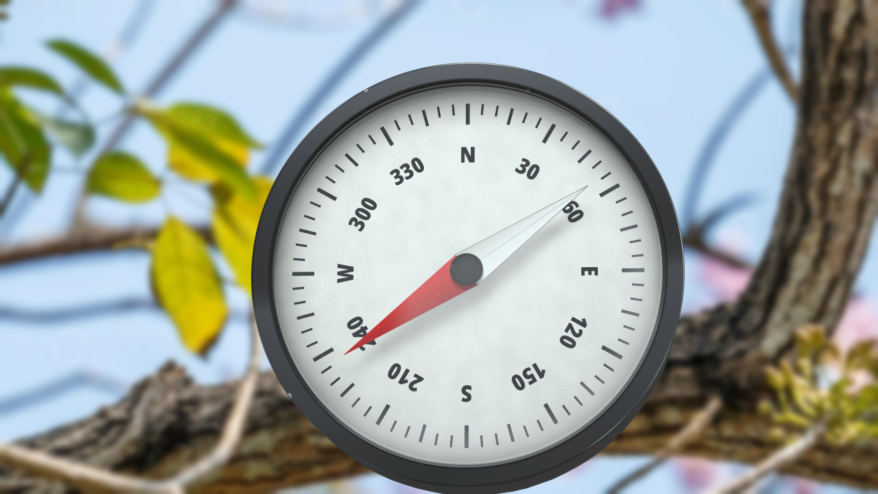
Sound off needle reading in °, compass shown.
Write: 235 °
